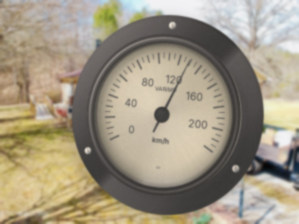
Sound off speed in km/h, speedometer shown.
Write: 130 km/h
